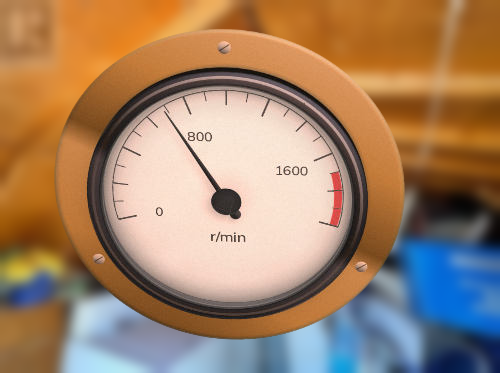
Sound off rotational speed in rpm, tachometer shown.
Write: 700 rpm
